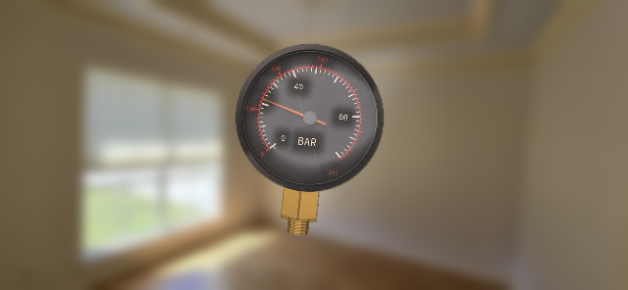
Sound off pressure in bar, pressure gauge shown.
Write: 22 bar
